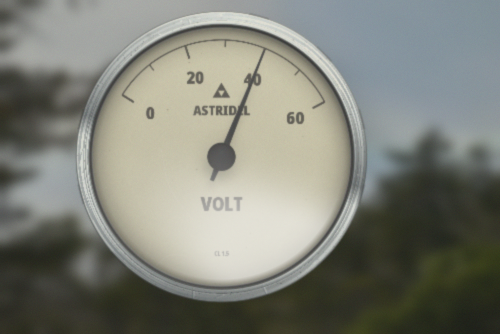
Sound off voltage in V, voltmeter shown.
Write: 40 V
